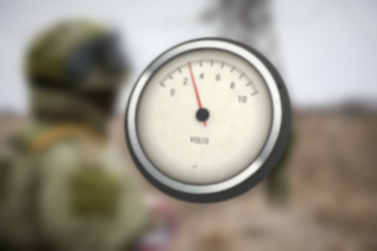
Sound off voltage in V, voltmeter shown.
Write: 3 V
